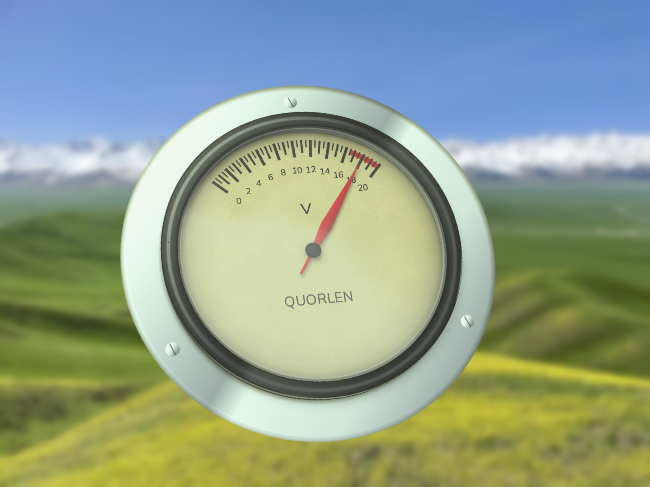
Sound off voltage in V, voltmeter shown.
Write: 18 V
